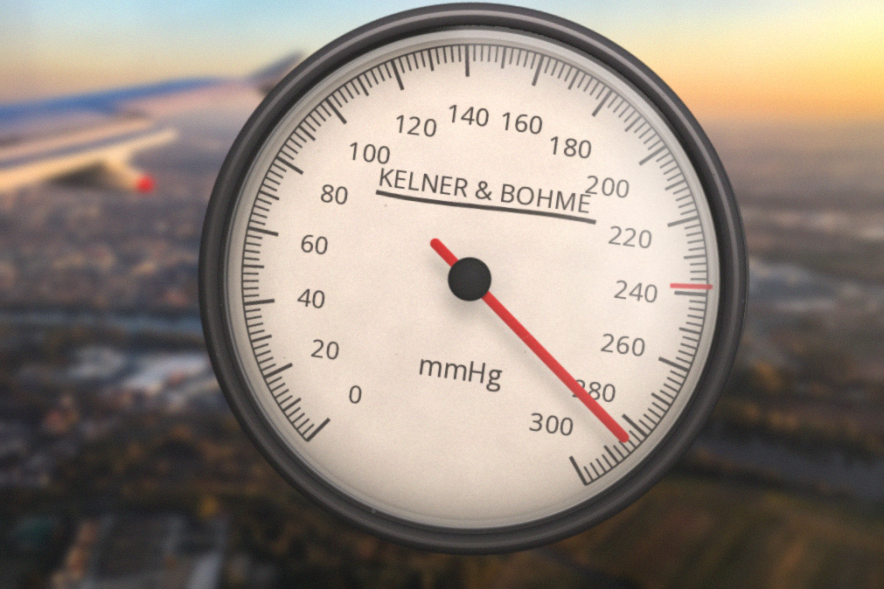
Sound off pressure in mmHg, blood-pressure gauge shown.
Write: 284 mmHg
